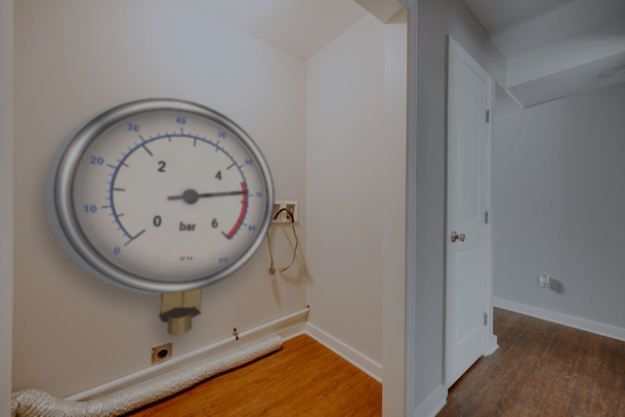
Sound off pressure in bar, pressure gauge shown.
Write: 4.75 bar
